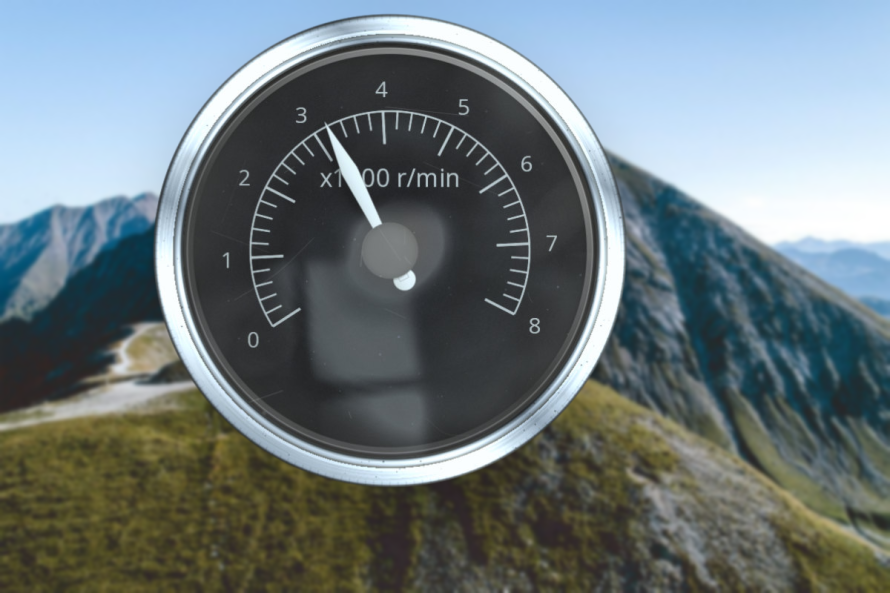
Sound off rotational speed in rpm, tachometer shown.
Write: 3200 rpm
